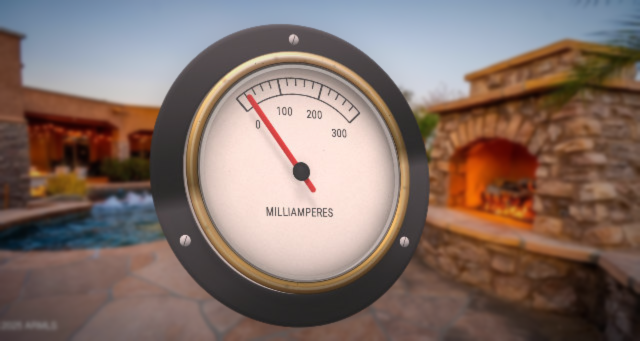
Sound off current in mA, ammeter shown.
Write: 20 mA
